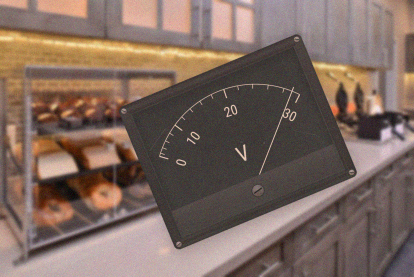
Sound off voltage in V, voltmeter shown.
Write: 29 V
